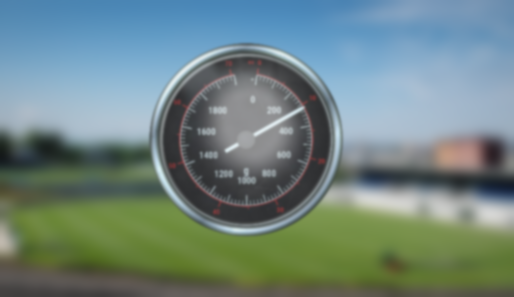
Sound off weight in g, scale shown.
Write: 300 g
